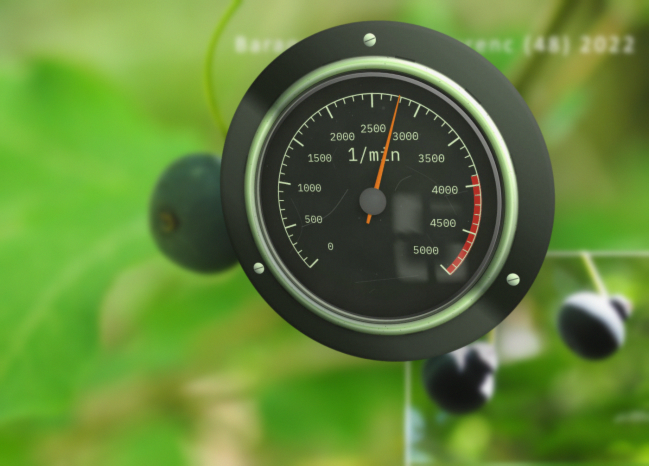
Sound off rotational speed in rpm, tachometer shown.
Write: 2800 rpm
